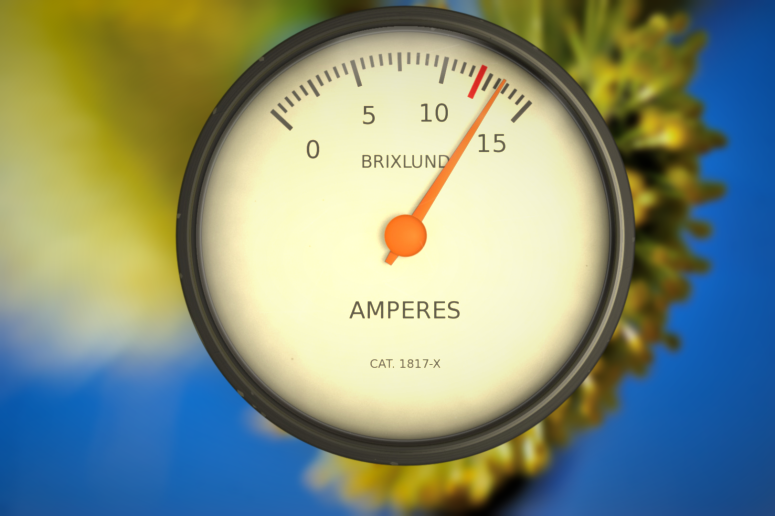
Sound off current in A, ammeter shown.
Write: 13.25 A
